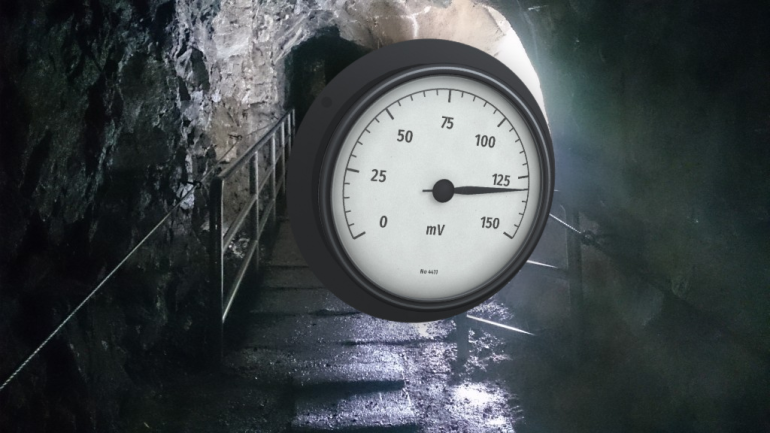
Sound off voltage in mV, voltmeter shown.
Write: 130 mV
